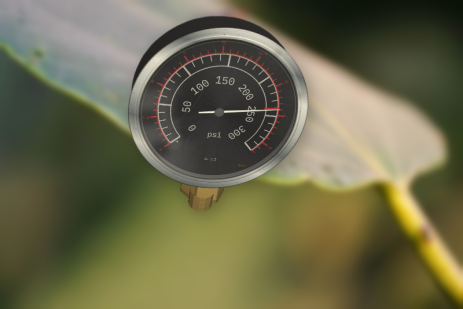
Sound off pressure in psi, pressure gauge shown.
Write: 240 psi
